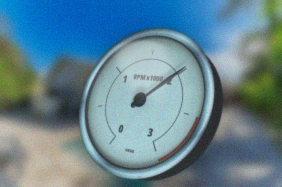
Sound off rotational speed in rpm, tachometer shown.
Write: 2000 rpm
